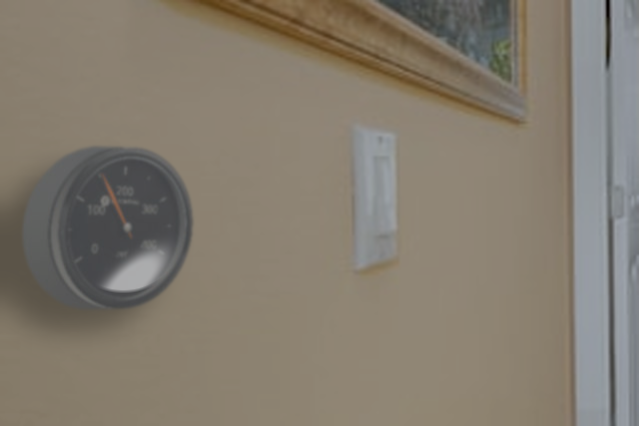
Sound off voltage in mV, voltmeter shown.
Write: 150 mV
